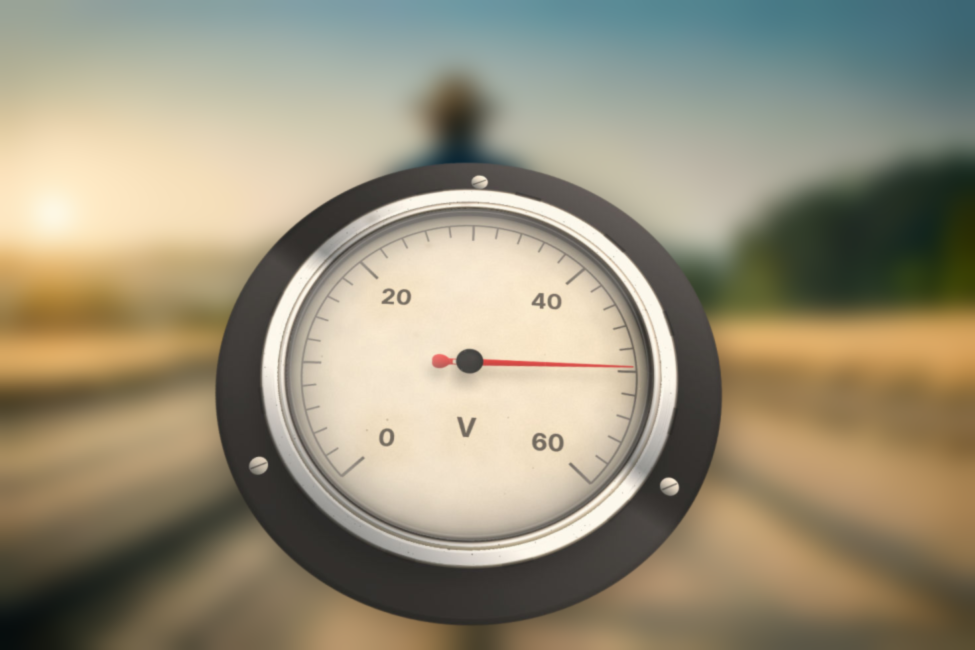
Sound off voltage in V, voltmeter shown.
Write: 50 V
